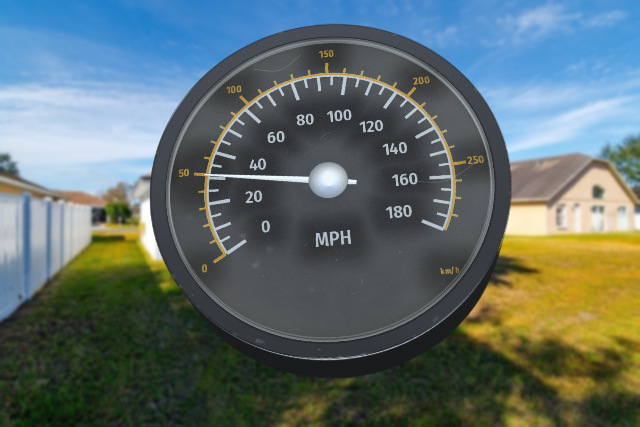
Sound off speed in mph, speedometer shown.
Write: 30 mph
